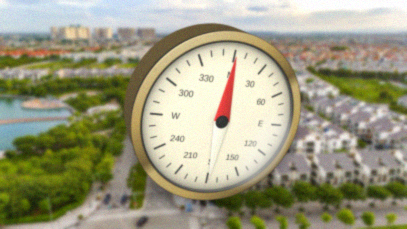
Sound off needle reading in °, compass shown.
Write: 0 °
